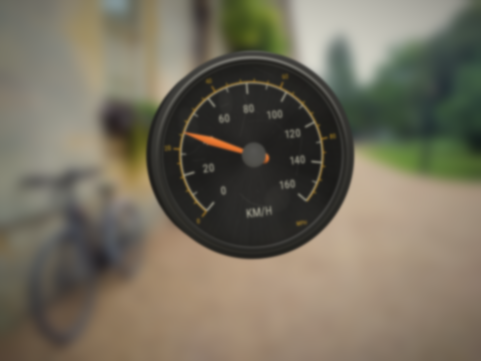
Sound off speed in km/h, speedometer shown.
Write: 40 km/h
